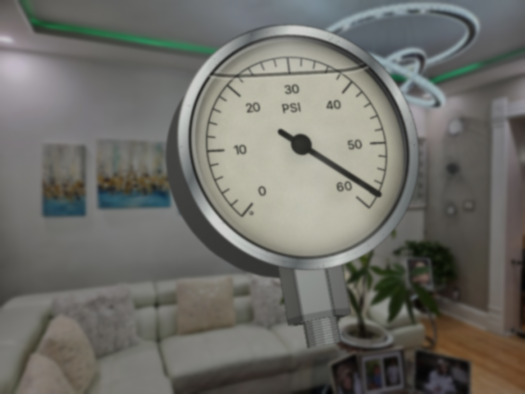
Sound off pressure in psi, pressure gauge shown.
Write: 58 psi
